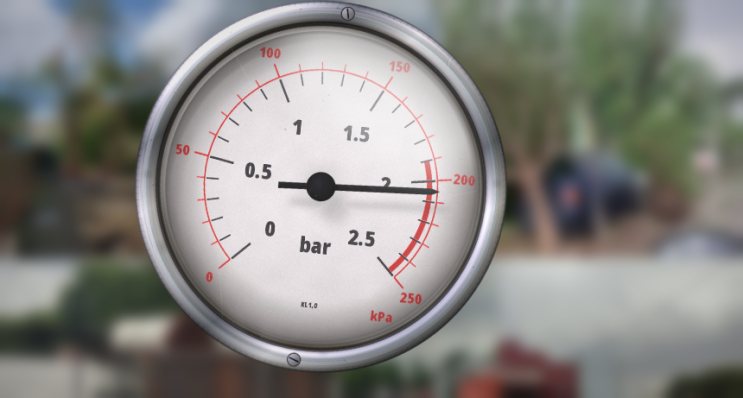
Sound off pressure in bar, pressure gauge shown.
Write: 2.05 bar
